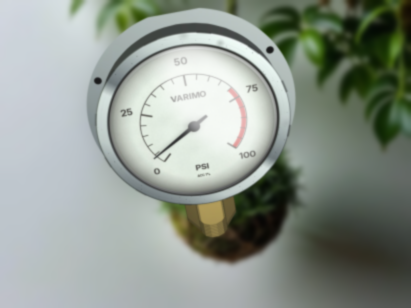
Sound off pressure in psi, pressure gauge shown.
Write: 5 psi
